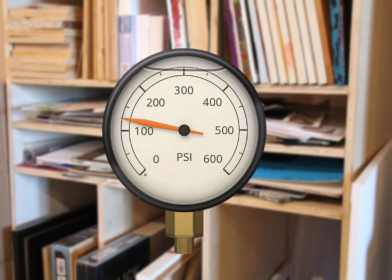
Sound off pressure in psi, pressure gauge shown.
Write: 125 psi
